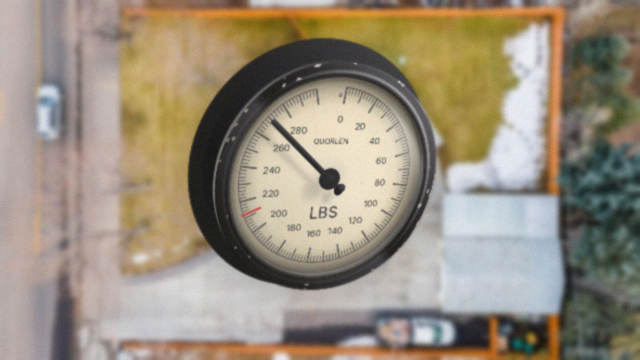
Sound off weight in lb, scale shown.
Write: 270 lb
